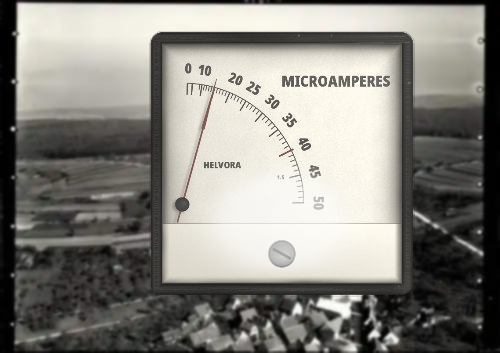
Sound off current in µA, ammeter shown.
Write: 15 µA
